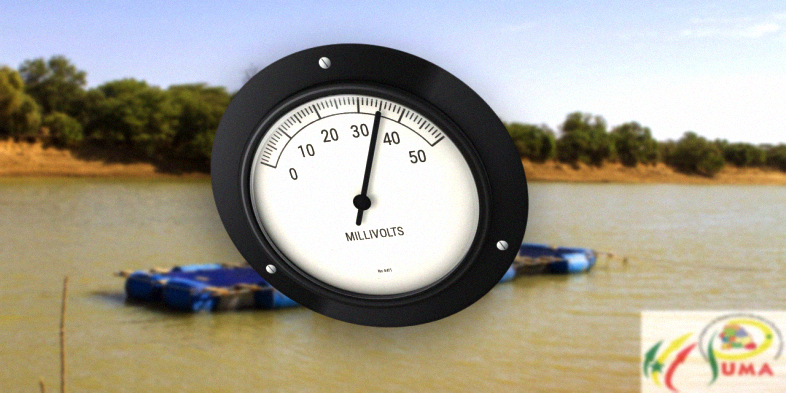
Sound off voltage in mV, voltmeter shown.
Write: 35 mV
